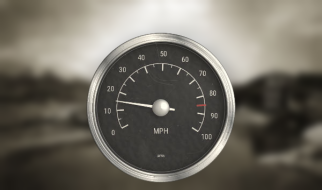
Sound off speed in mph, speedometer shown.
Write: 15 mph
